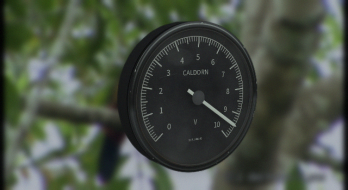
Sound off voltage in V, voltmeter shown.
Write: 9.5 V
